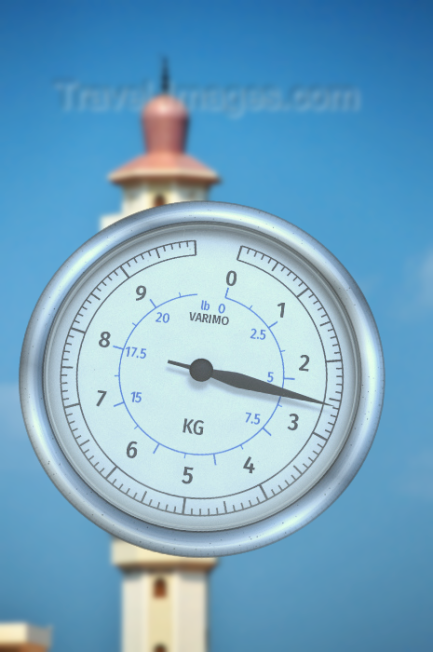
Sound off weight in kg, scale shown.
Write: 2.6 kg
